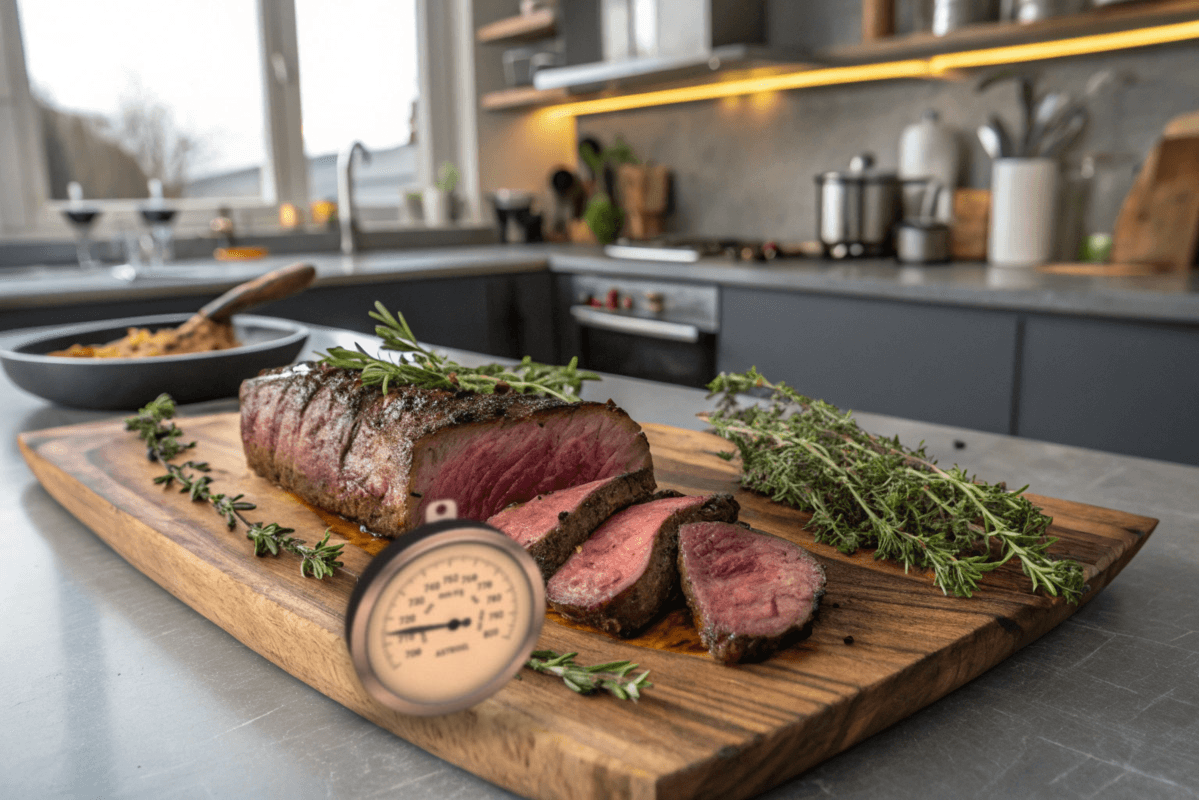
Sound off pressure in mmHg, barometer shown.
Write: 715 mmHg
